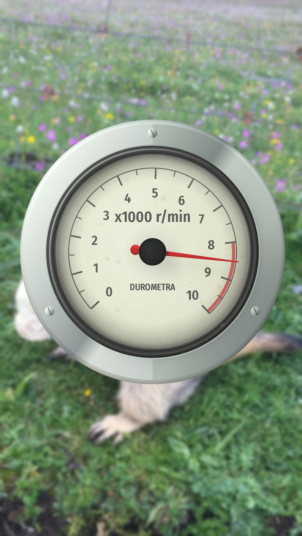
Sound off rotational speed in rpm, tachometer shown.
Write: 8500 rpm
